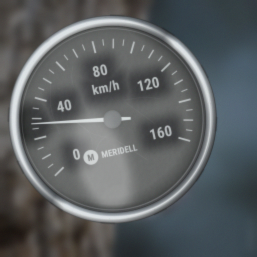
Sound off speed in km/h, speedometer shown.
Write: 27.5 km/h
